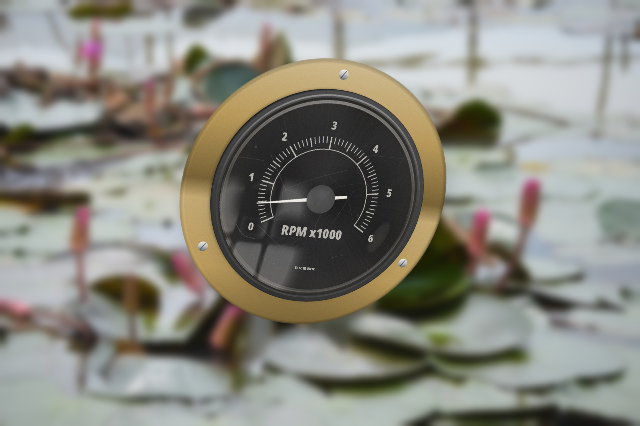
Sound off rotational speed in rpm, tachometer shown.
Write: 500 rpm
